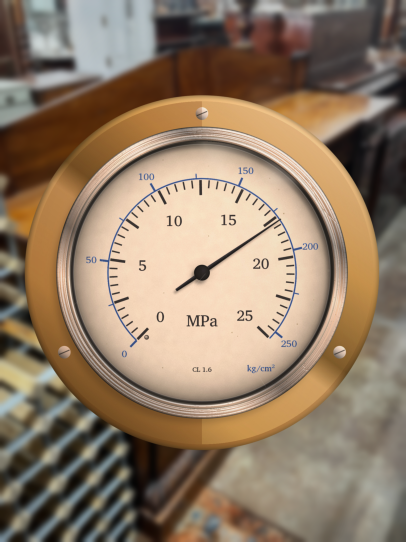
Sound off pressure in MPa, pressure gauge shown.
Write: 17.75 MPa
